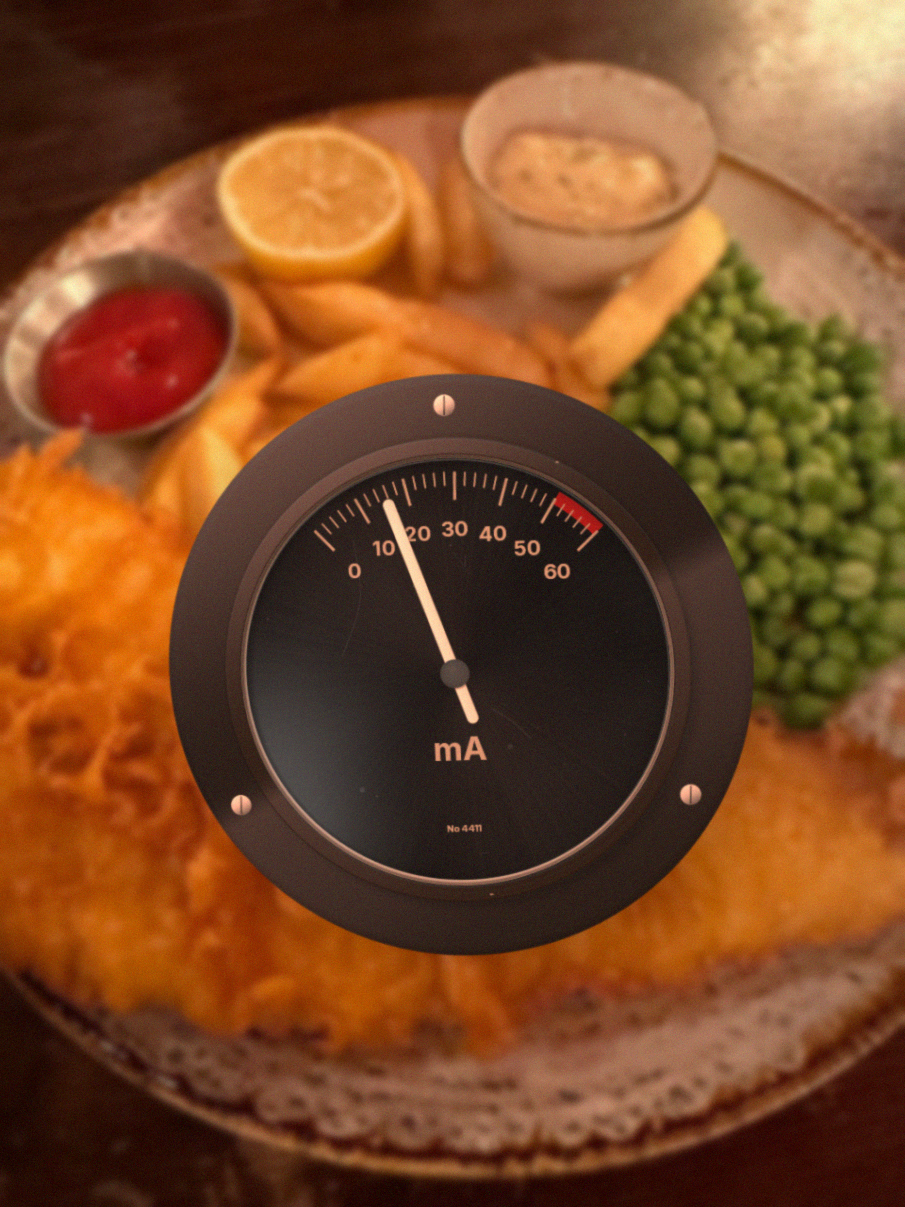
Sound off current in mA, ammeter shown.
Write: 16 mA
